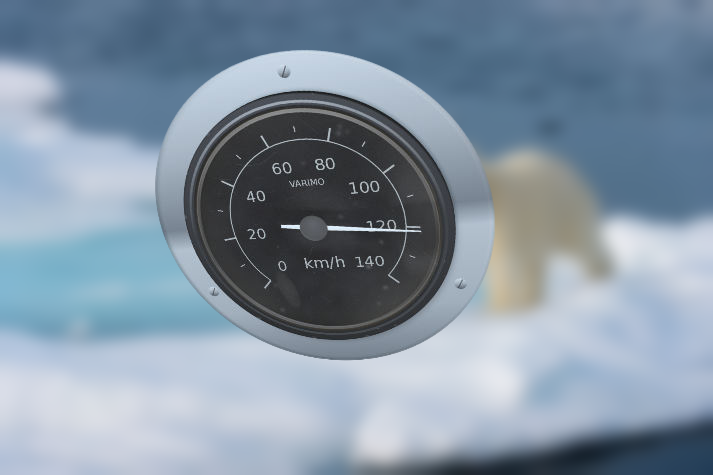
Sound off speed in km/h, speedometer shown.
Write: 120 km/h
